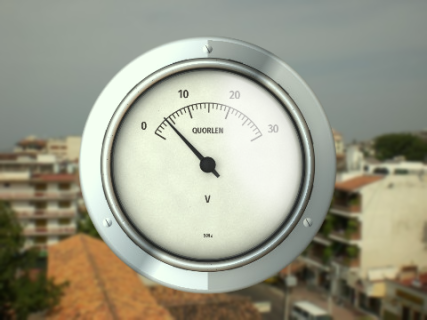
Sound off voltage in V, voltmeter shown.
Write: 4 V
